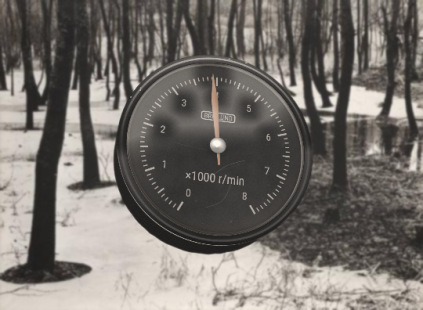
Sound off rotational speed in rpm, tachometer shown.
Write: 3900 rpm
